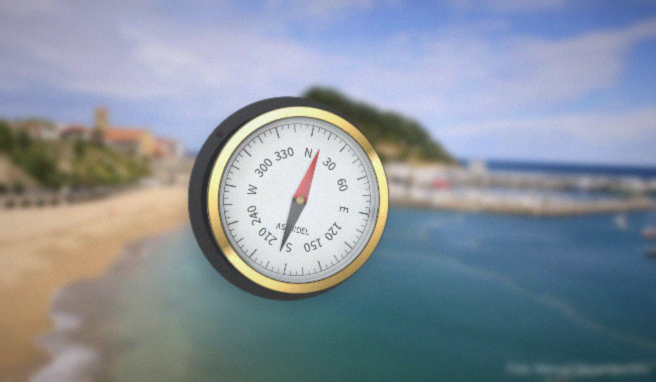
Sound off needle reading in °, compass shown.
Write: 10 °
